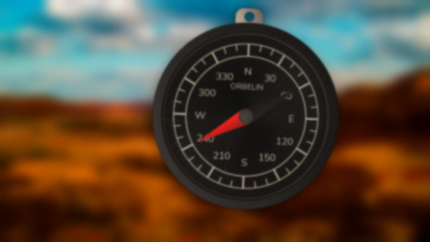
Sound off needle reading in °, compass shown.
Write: 240 °
